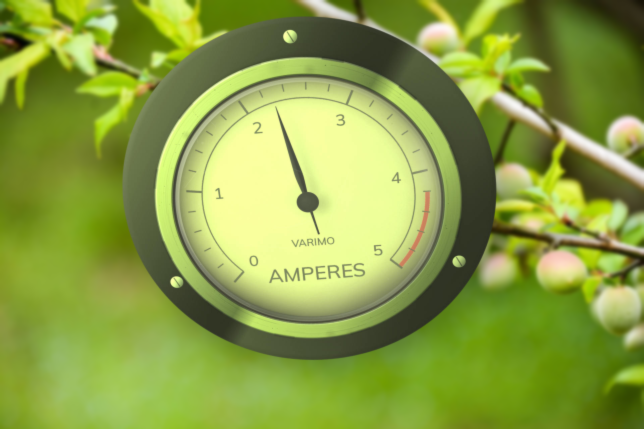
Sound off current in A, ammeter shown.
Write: 2.3 A
